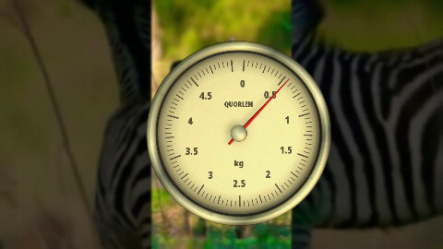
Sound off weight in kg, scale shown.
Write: 0.55 kg
